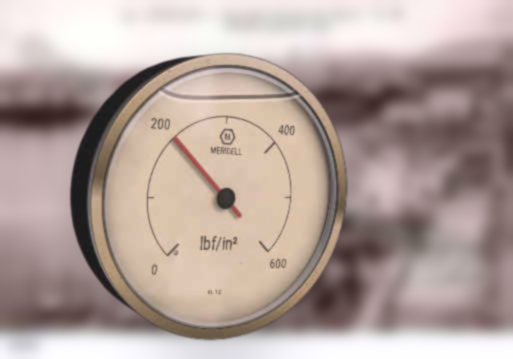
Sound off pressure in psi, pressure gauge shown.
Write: 200 psi
